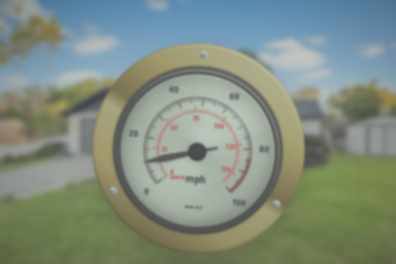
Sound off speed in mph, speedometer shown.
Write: 10 mph
